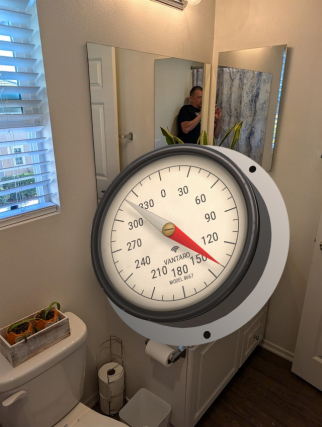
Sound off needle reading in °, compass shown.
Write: 140 °
